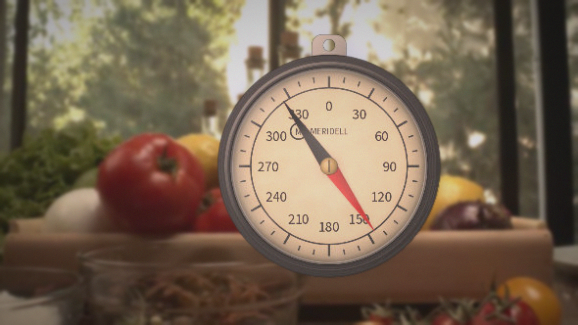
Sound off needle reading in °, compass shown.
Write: 145 °
